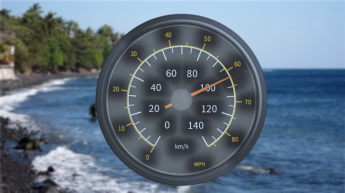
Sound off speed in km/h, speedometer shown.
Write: 100 km/h
